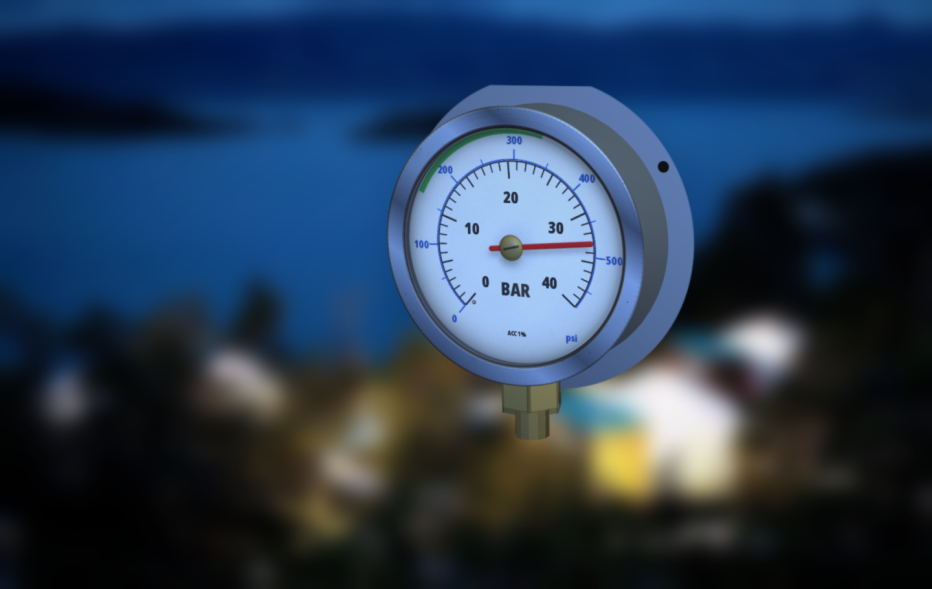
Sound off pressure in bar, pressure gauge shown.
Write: 33 bar
